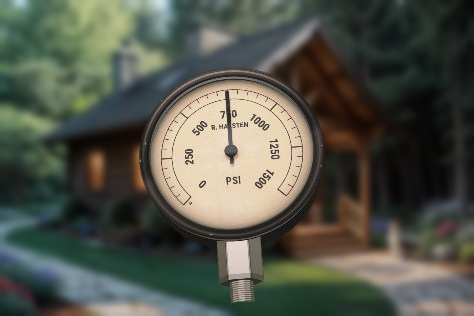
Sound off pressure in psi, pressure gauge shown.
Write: 750 psi
